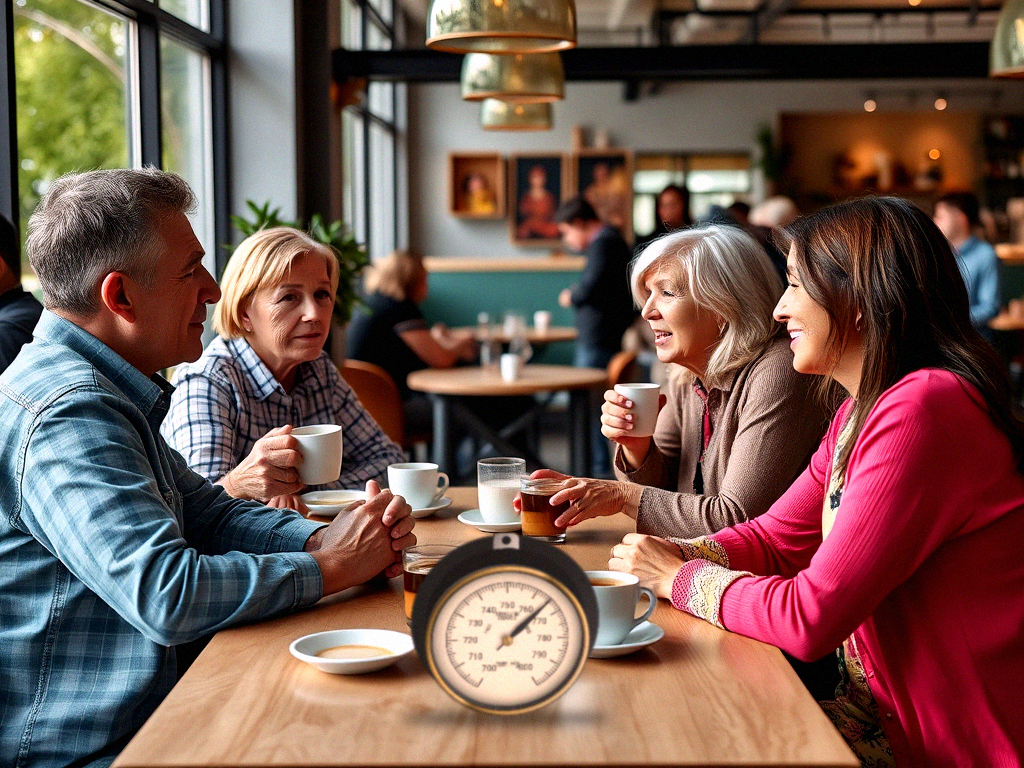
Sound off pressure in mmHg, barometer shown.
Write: 765 mmHg
